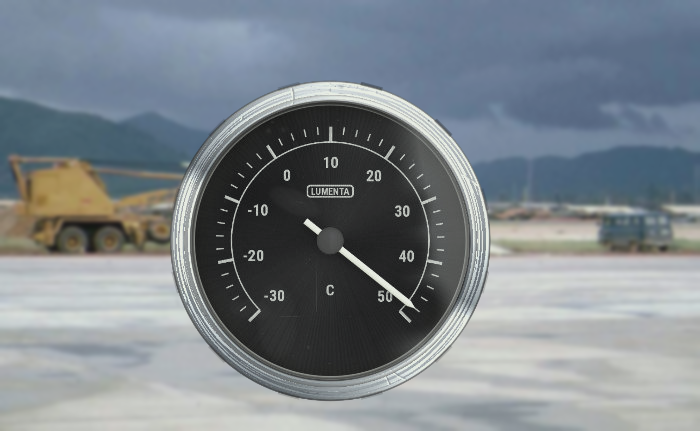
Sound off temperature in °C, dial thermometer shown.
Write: 48 °C
